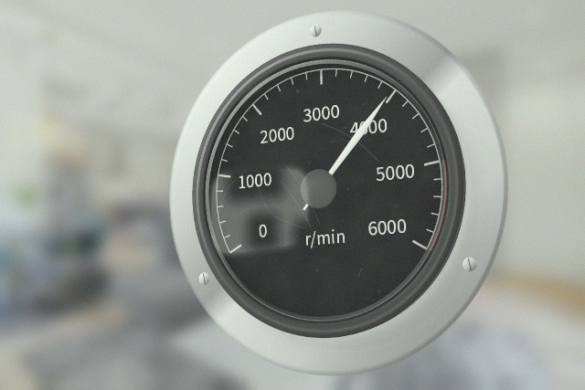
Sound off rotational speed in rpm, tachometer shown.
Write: 4000 rpm
